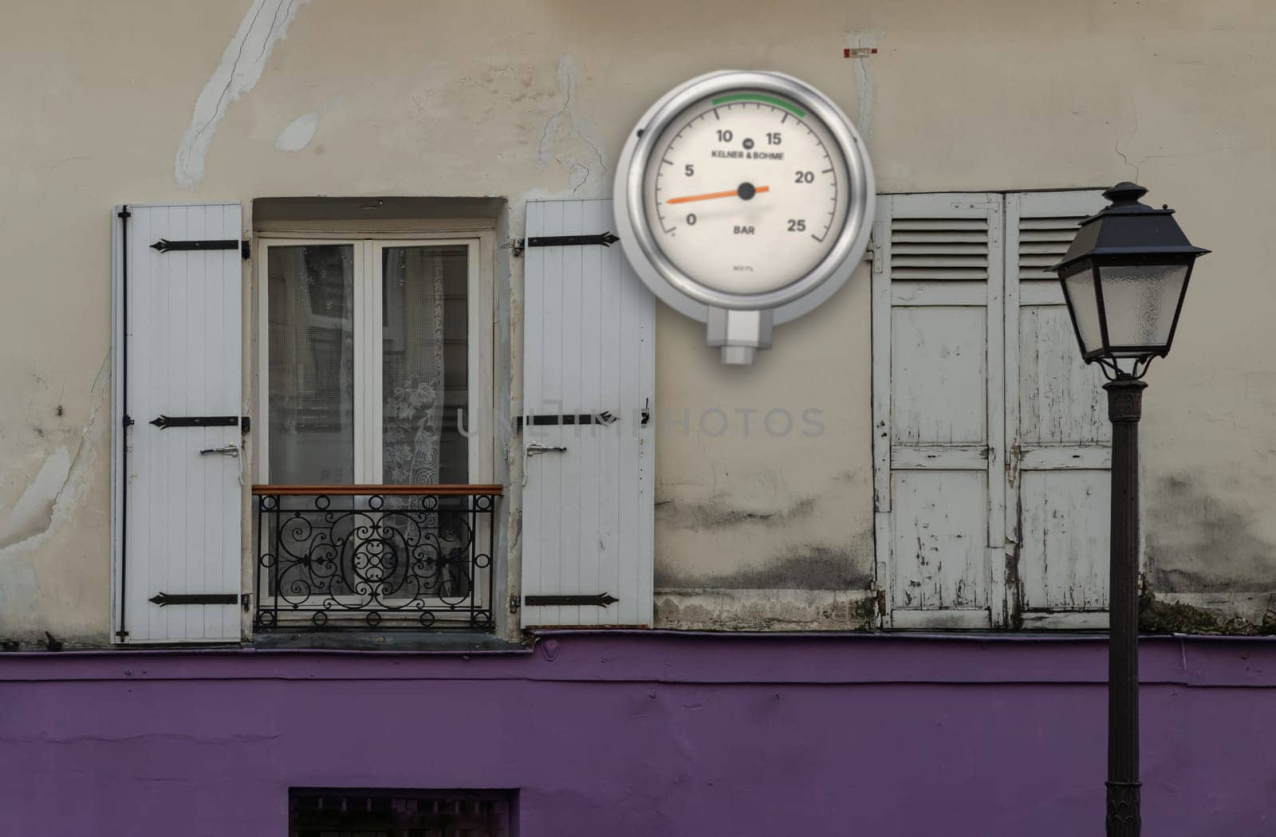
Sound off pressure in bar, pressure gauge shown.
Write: 2 bar
